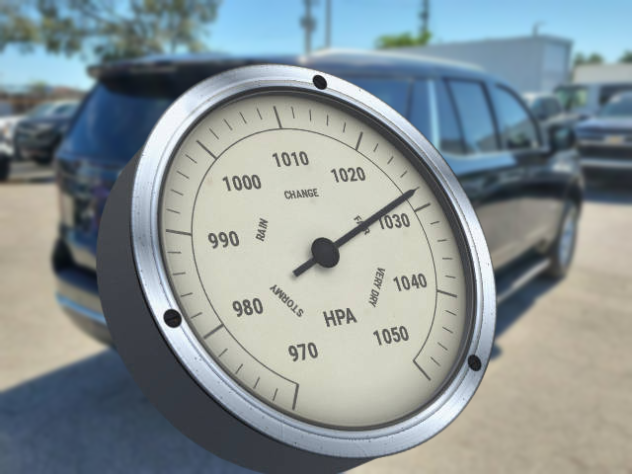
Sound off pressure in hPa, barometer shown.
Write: 1028 hPa
